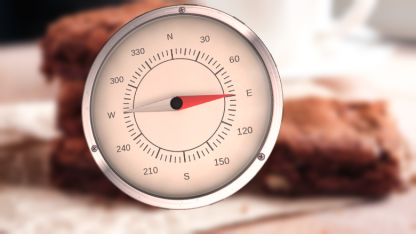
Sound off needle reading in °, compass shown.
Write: 90 °
